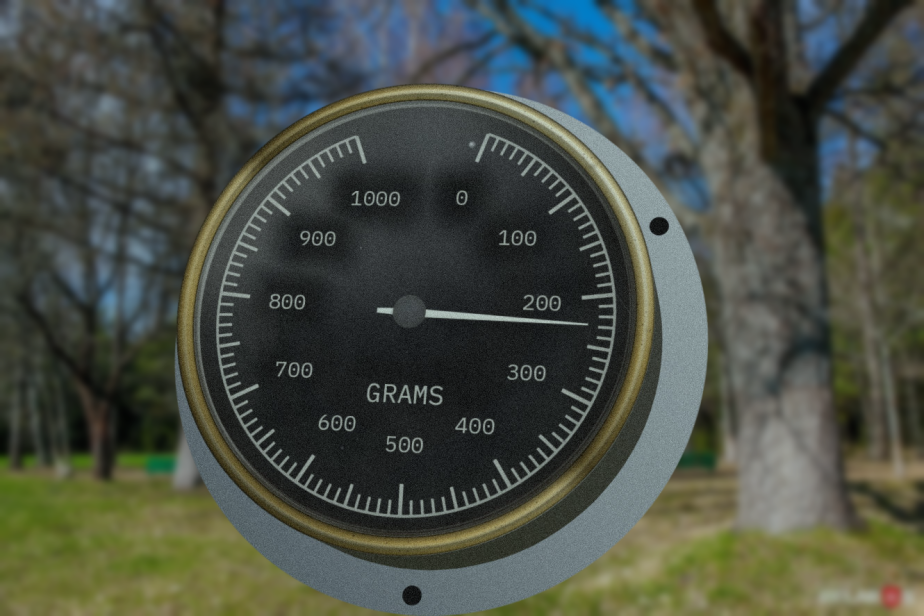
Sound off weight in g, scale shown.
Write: 230 g
